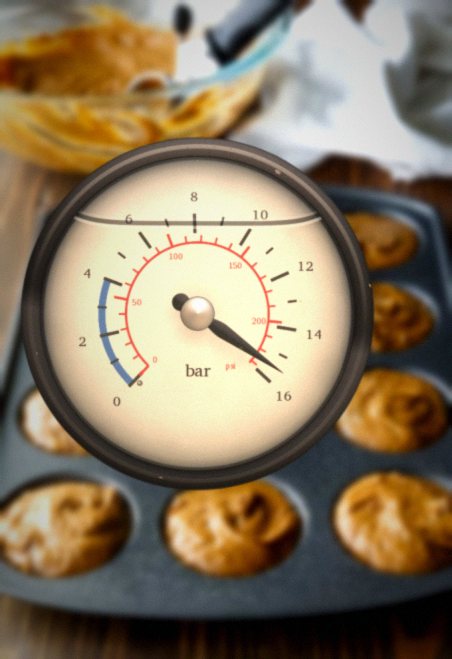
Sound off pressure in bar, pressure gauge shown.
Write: 15.5 bar
